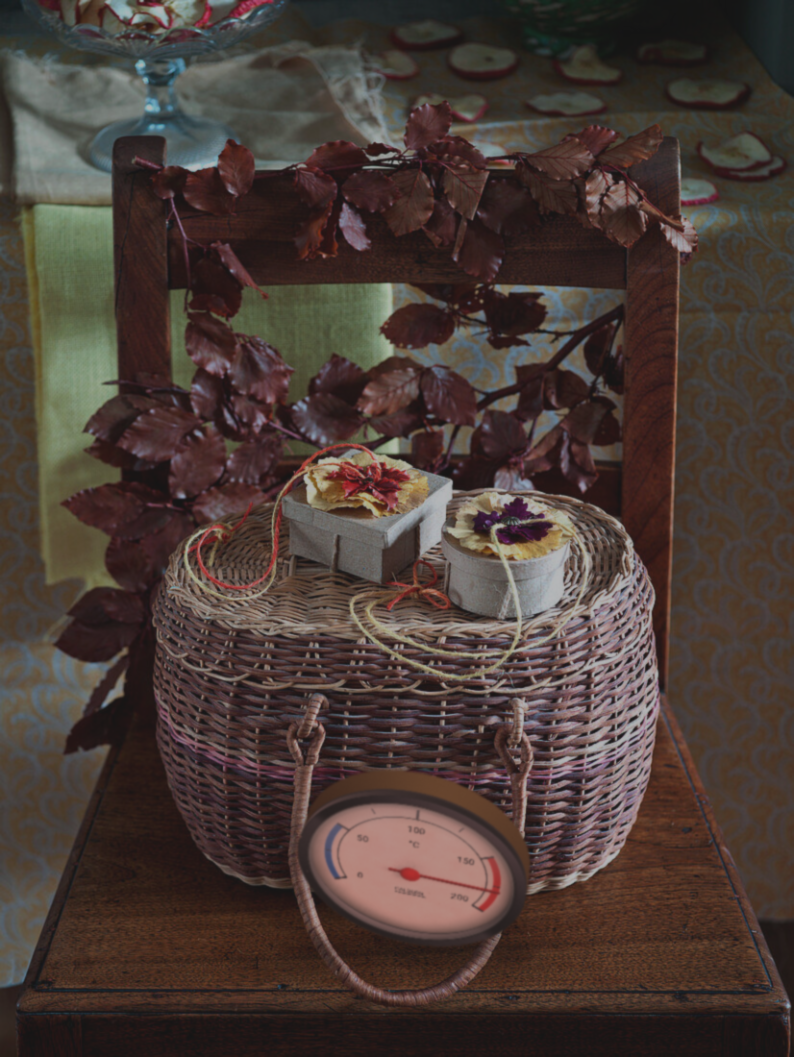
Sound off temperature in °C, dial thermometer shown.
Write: 175 °C
